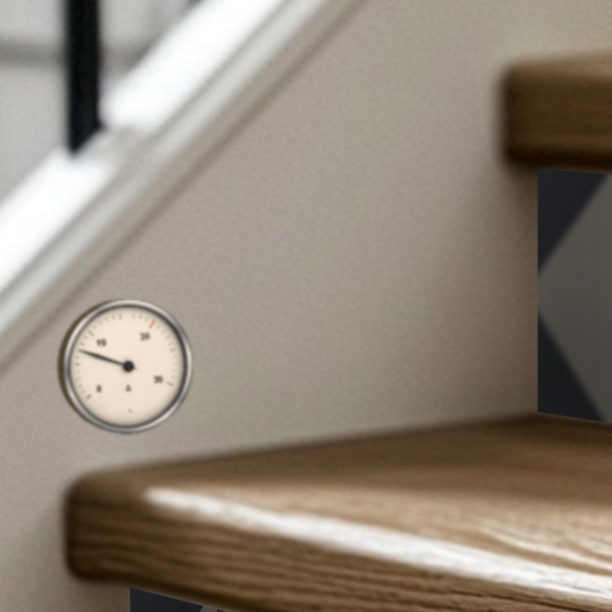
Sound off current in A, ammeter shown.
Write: 7 A
